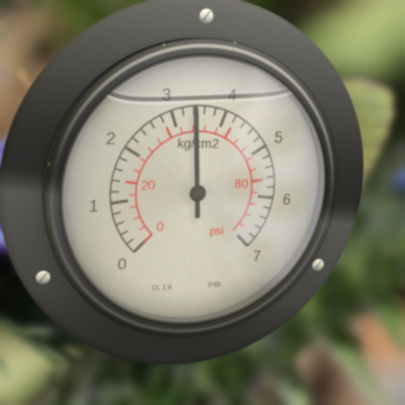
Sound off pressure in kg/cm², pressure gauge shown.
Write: 3.4 kg/cm²
